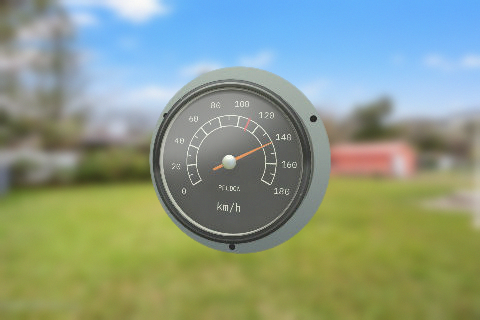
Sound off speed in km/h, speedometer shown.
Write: 140 km/h
